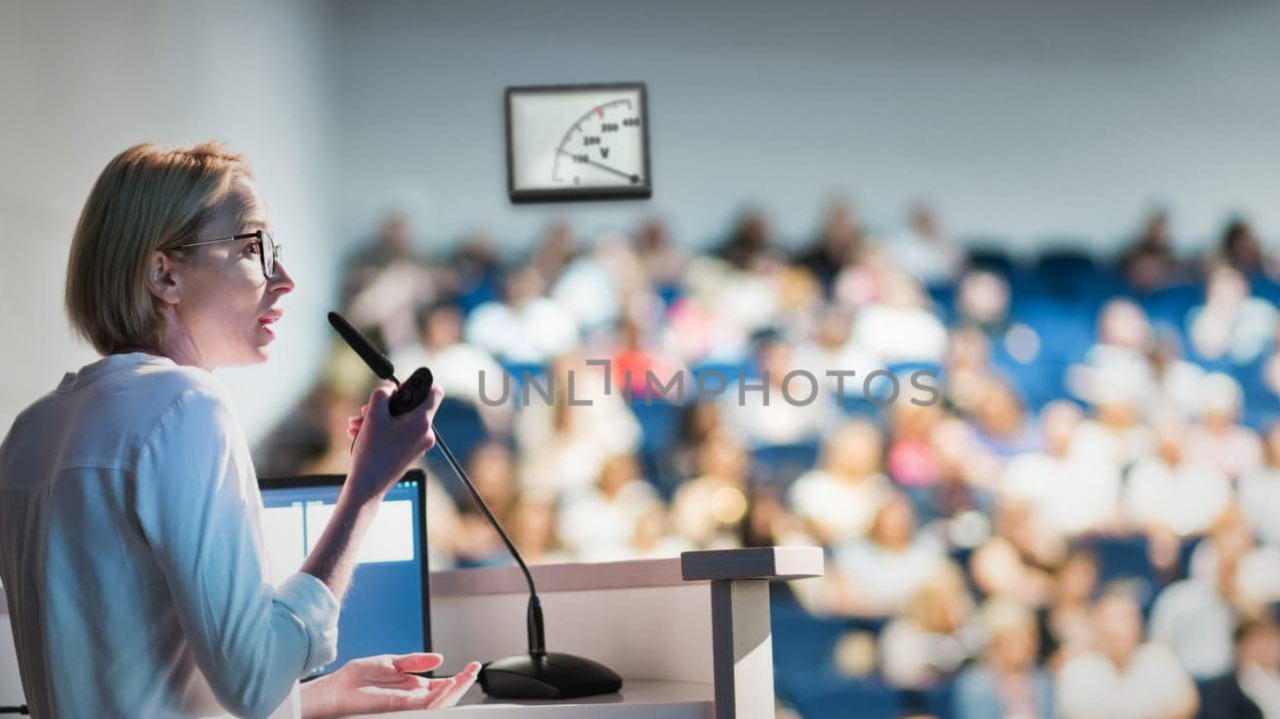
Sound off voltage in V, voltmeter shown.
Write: 100 V
